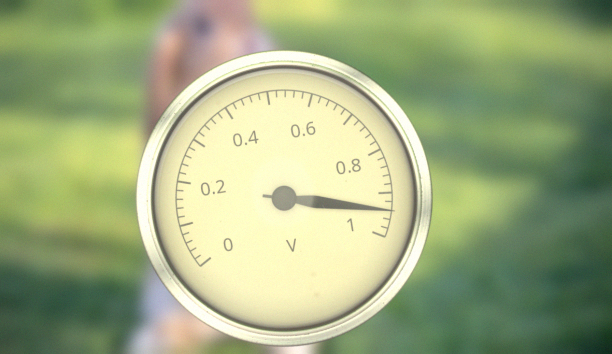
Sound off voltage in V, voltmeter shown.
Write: 0.94 V
